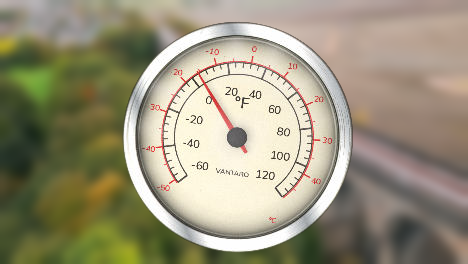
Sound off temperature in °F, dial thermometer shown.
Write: 4 °F
